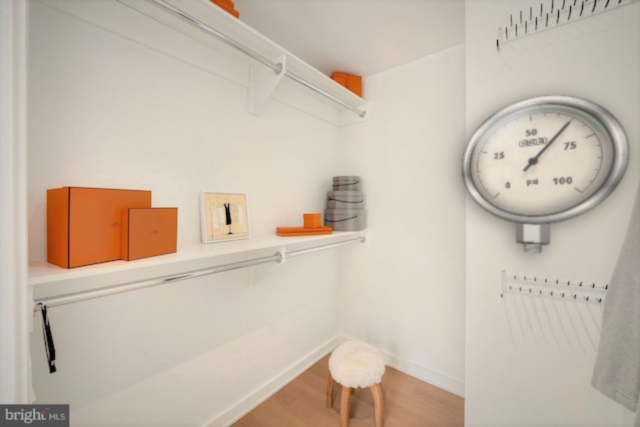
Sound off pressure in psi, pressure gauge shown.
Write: 65 psi
